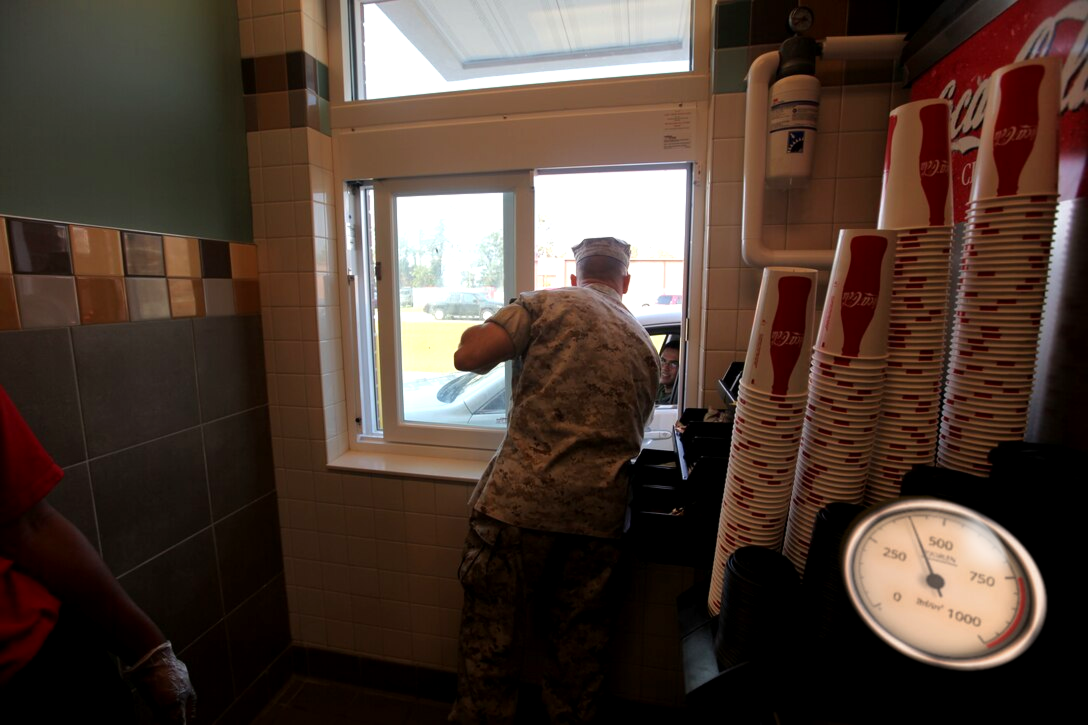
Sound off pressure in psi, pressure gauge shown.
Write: 400 psi
